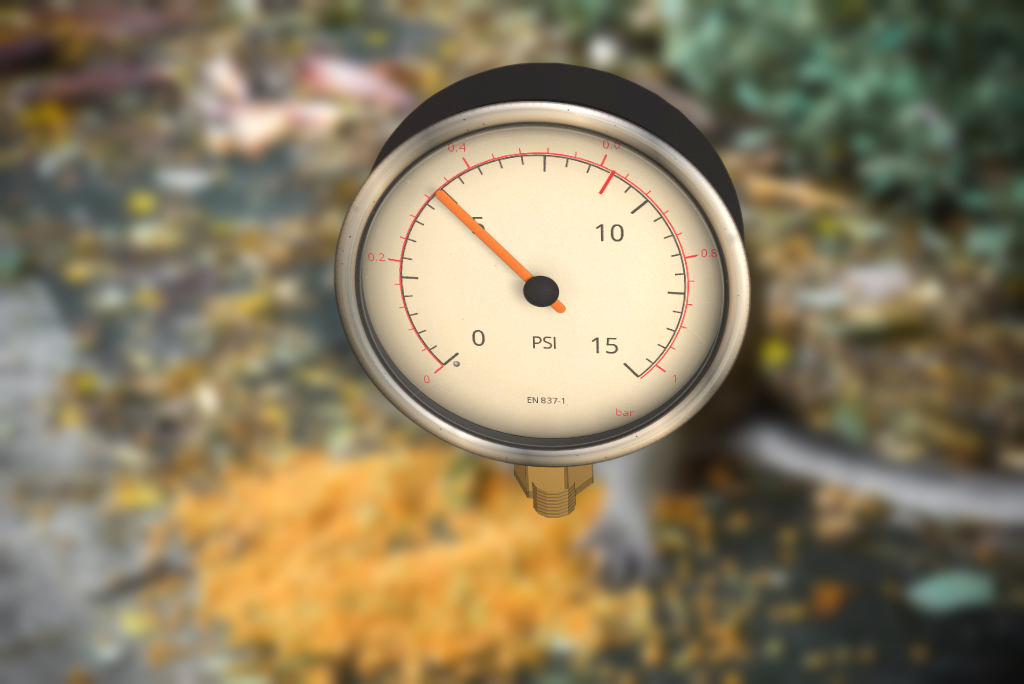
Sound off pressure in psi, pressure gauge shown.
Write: 5 psi
